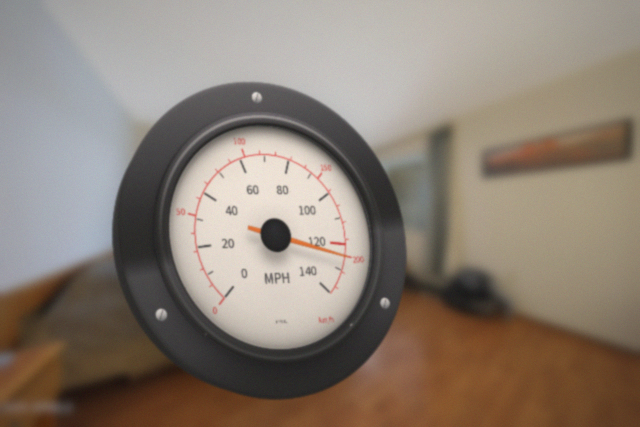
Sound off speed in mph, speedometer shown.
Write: 125 mph
